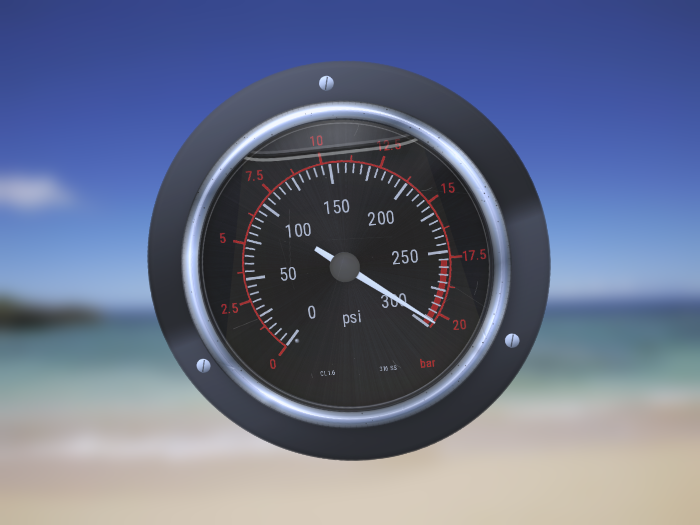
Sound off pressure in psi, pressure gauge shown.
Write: 295 psi
